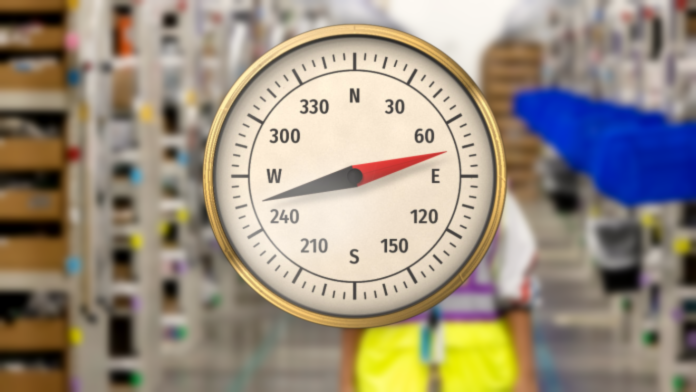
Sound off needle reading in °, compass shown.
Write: 75 °
